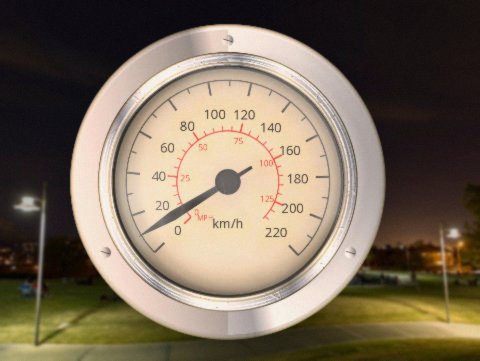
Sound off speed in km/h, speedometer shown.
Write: 10 km/h
